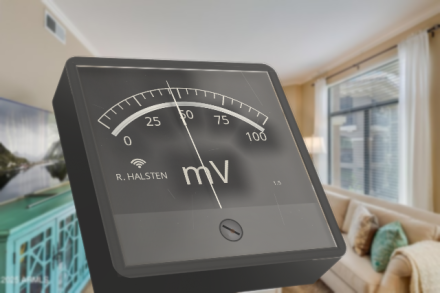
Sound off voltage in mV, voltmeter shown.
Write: 45 mV
